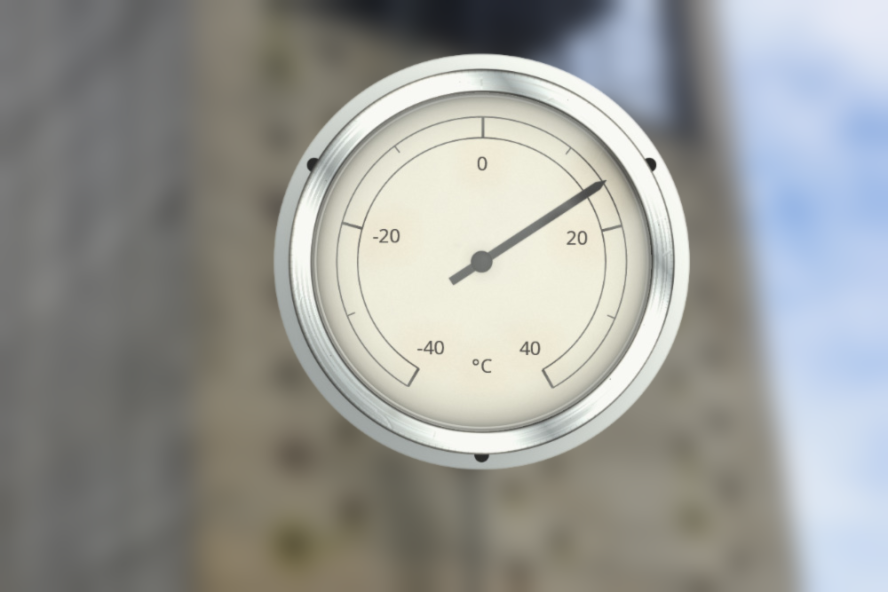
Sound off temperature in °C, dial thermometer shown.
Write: 15 °C
